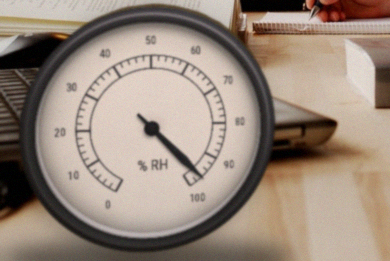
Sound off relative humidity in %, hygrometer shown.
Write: 96 %
